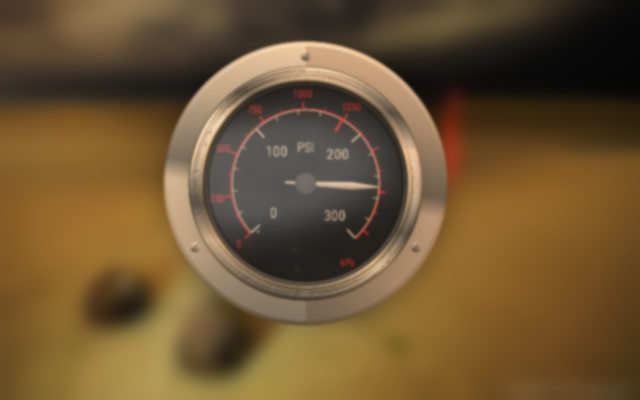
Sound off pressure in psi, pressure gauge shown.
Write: 250 psi
